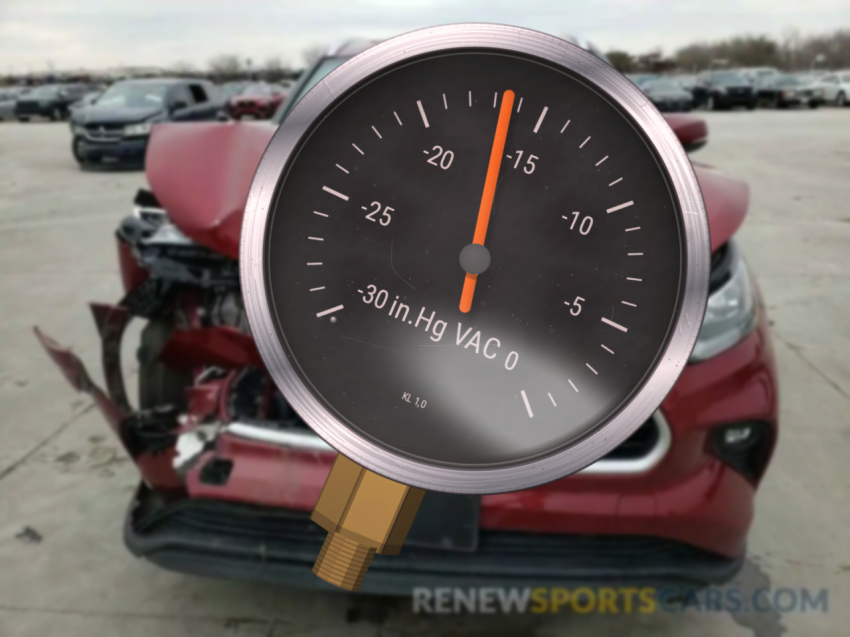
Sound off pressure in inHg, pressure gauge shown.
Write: -16.5 inHg
